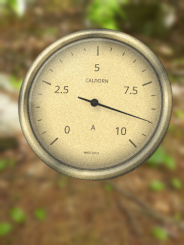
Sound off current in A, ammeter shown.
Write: 9 A
